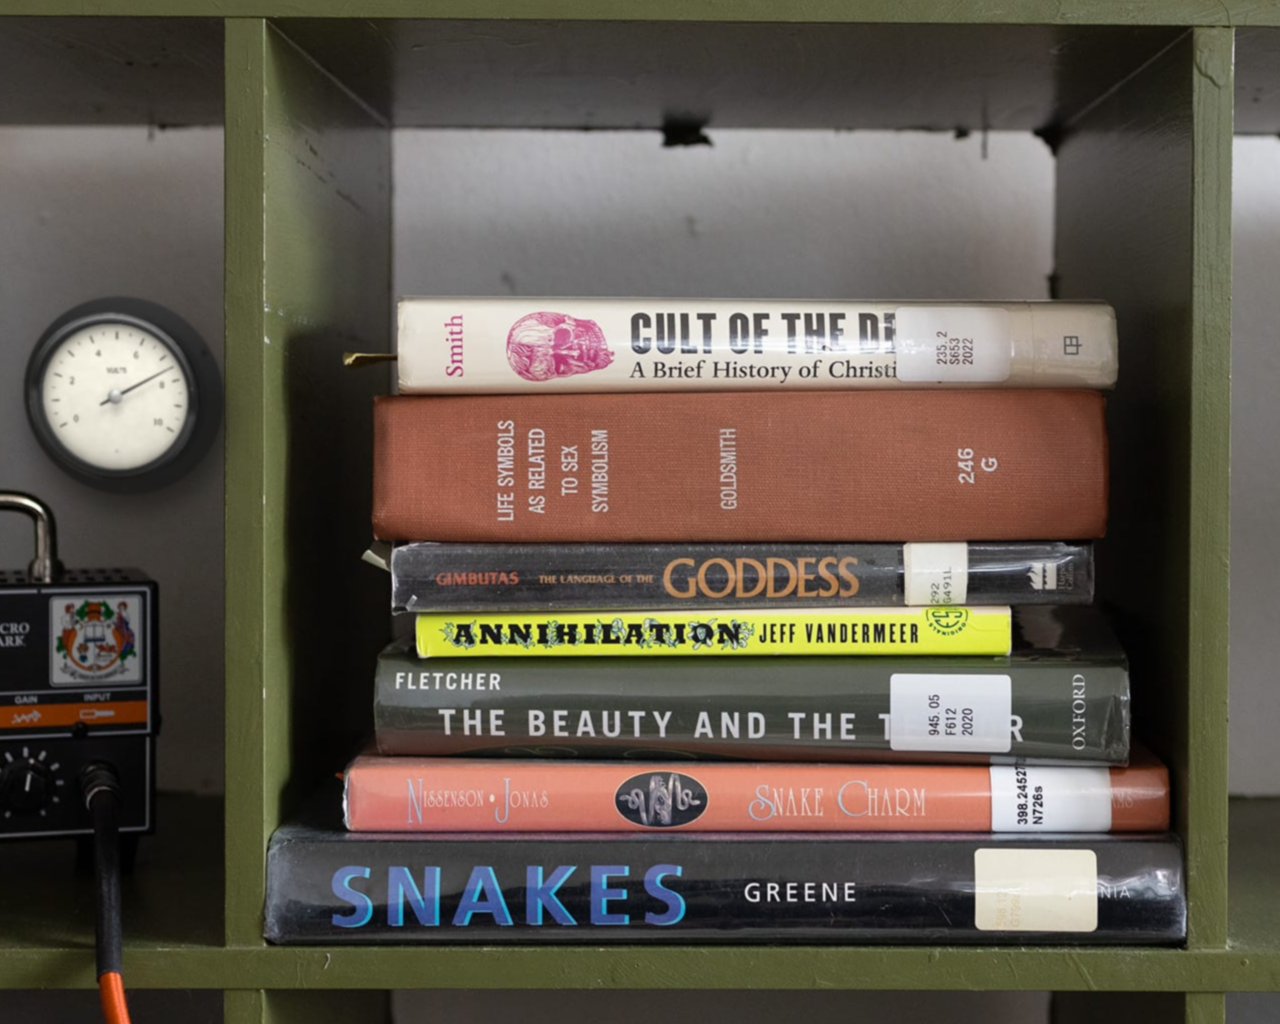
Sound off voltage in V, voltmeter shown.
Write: 7.5 V
